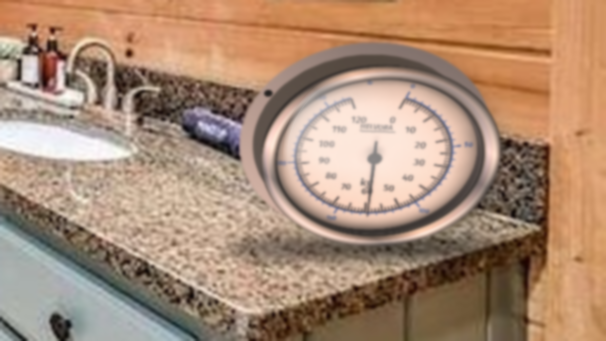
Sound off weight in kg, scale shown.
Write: 60 kg
